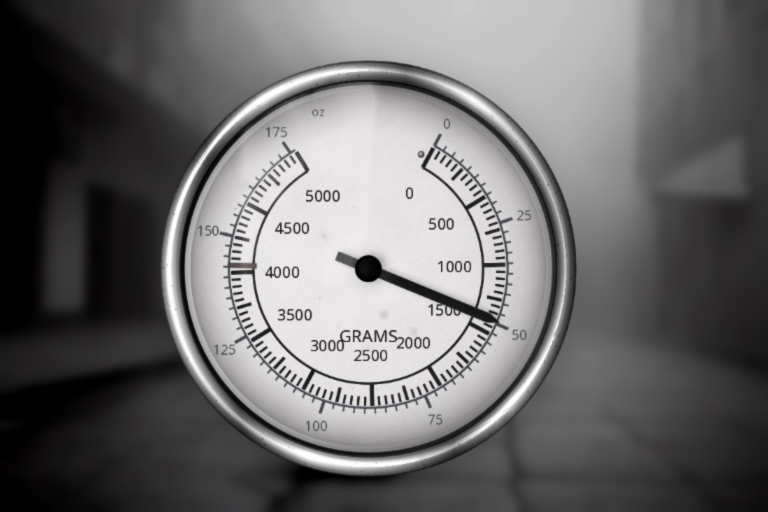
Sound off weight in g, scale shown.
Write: 1400 g
